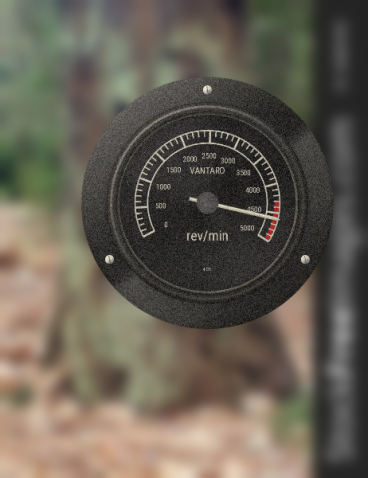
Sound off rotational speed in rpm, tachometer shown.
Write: 4600 rpm
